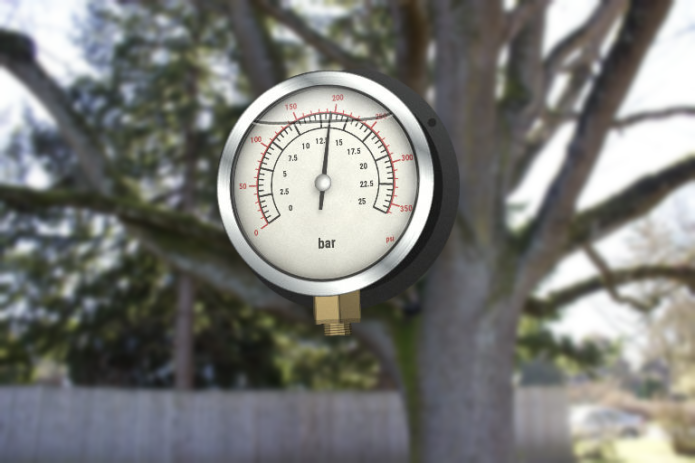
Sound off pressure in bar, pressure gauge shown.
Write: 13.5 bar
